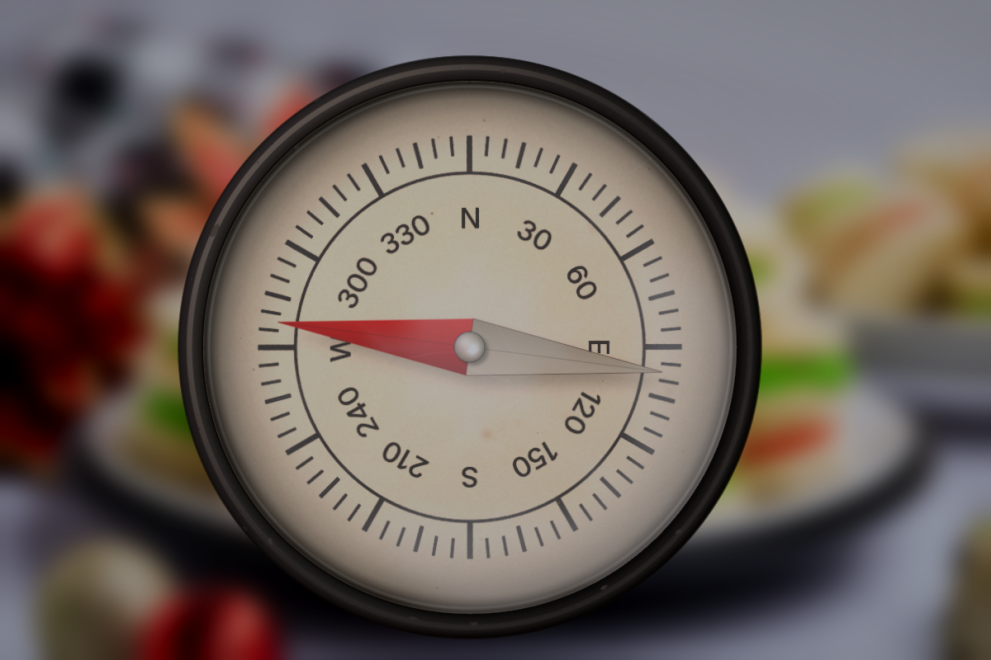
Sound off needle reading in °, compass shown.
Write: 277.5 °
